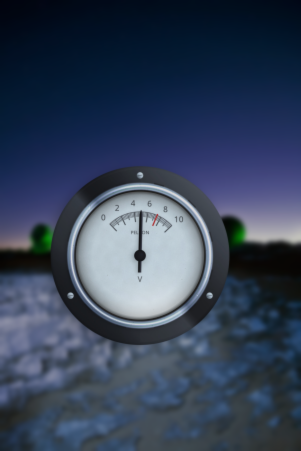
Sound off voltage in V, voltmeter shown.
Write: 5 V
